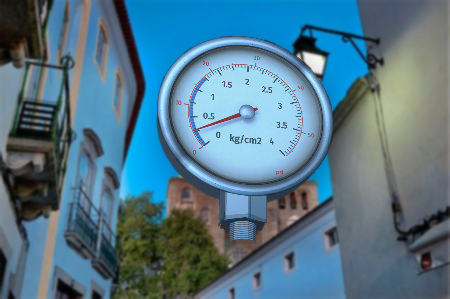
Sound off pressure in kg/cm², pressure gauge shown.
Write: 0.25 kg/cm²
